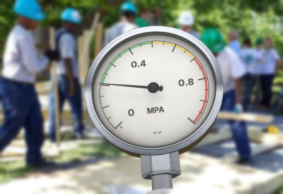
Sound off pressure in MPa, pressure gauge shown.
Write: 0.2 MPa
